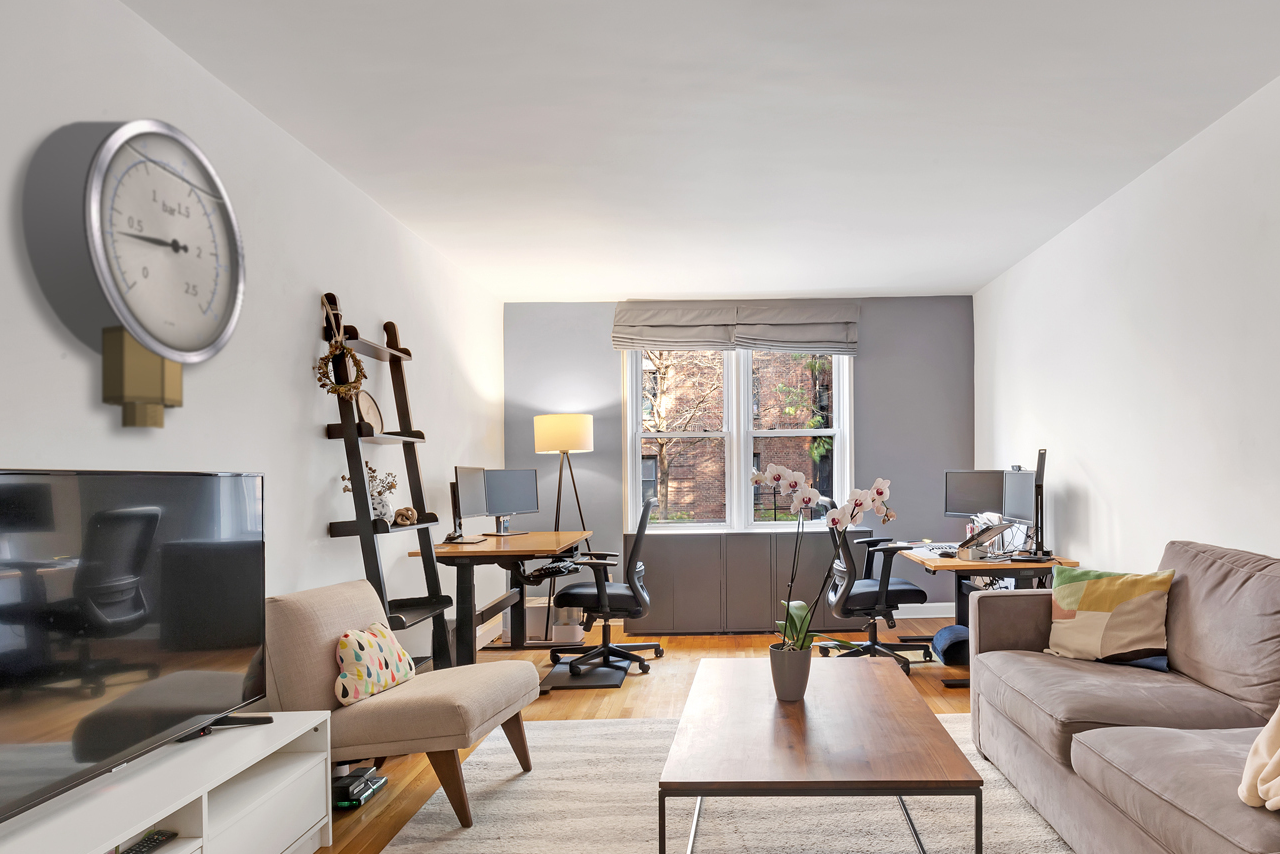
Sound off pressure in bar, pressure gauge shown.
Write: 0.35 bar
